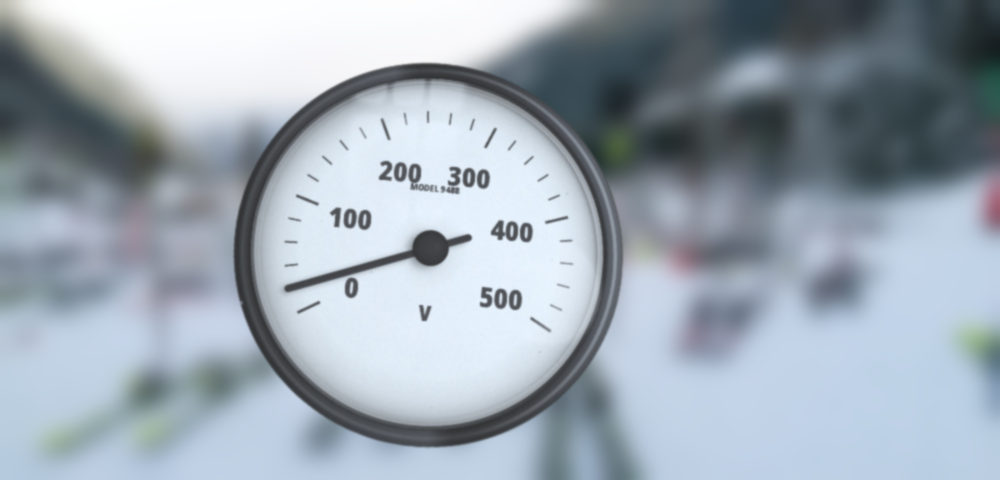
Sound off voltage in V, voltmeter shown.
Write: 20 V
